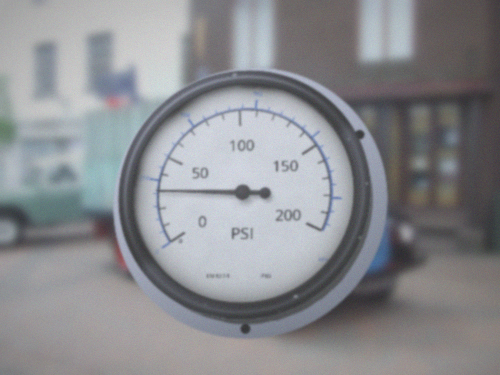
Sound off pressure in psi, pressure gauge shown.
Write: 30 psi
